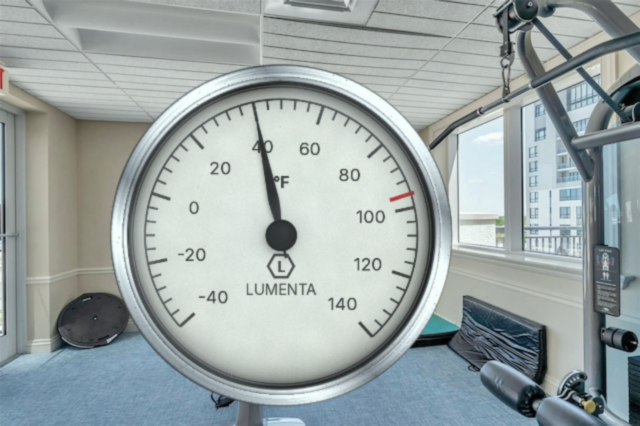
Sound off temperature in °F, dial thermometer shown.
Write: 40 °F
